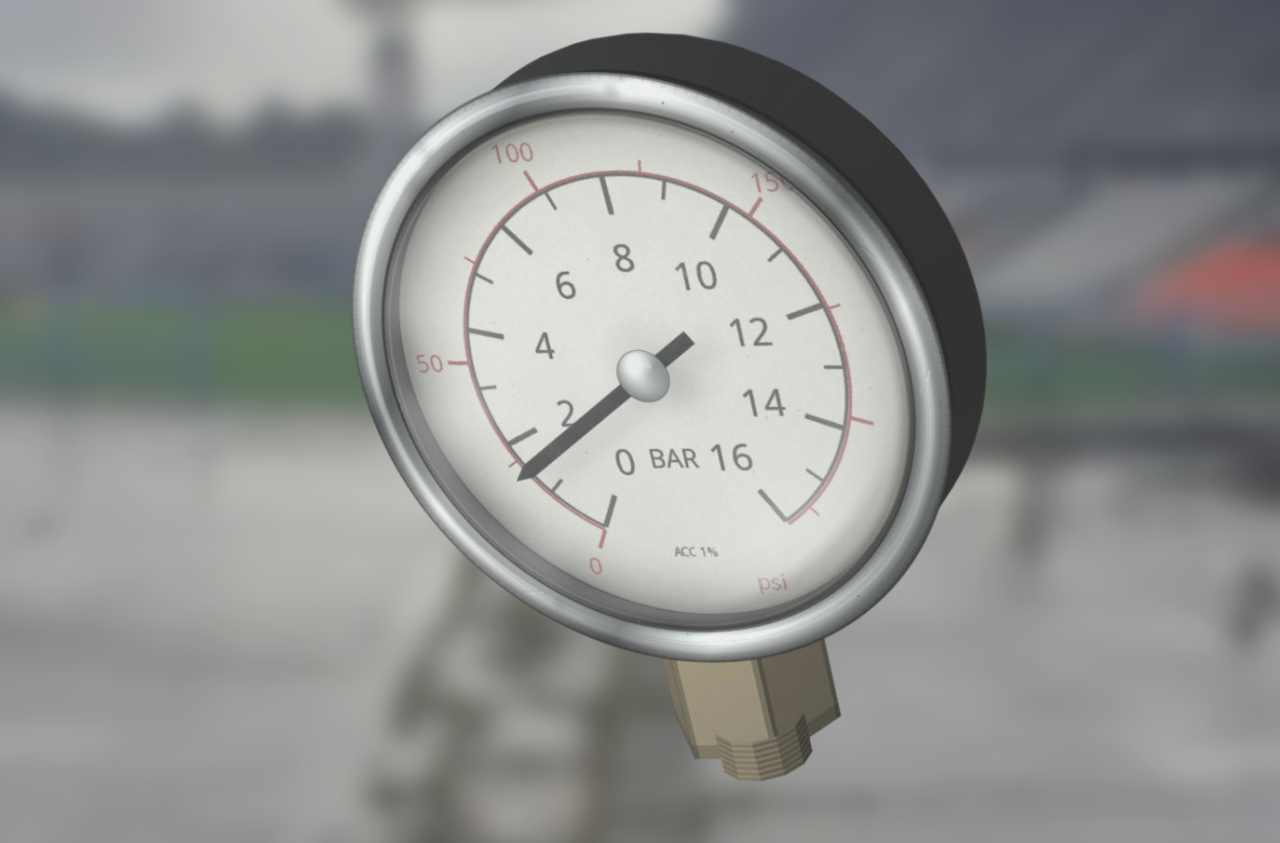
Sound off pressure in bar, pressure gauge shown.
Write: 1.5 bar
